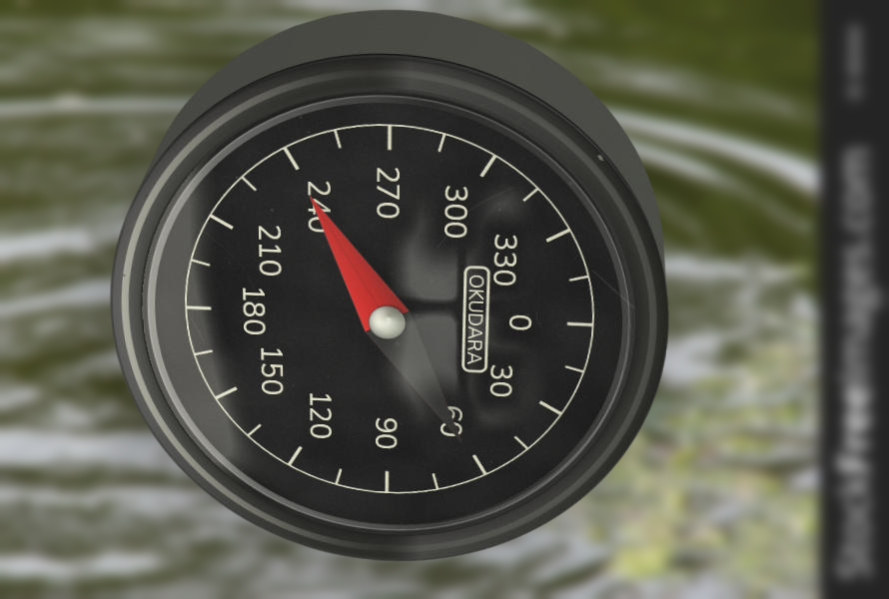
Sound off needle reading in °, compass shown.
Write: 240 °
